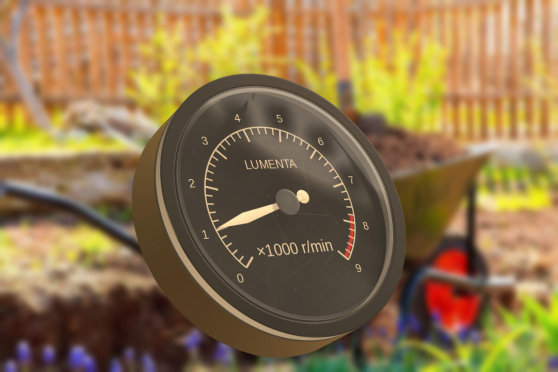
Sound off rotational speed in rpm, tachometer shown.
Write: 1000 rpm
